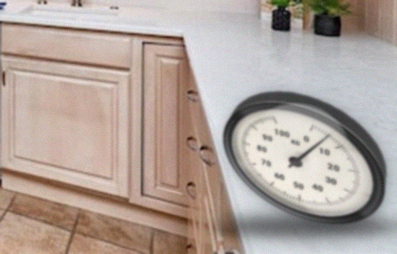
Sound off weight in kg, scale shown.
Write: 5 kg
